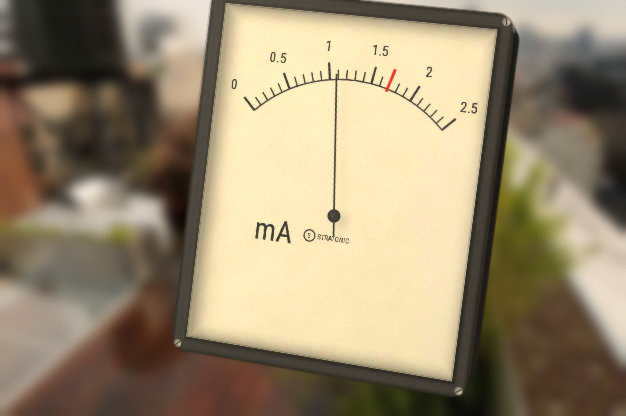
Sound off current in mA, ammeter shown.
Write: 1.1 mA
